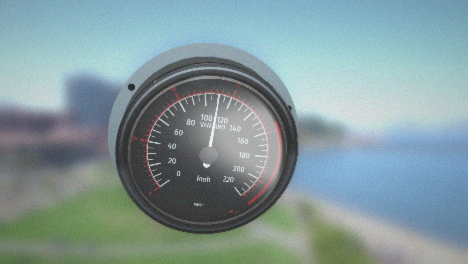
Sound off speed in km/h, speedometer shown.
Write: 110 km/h
